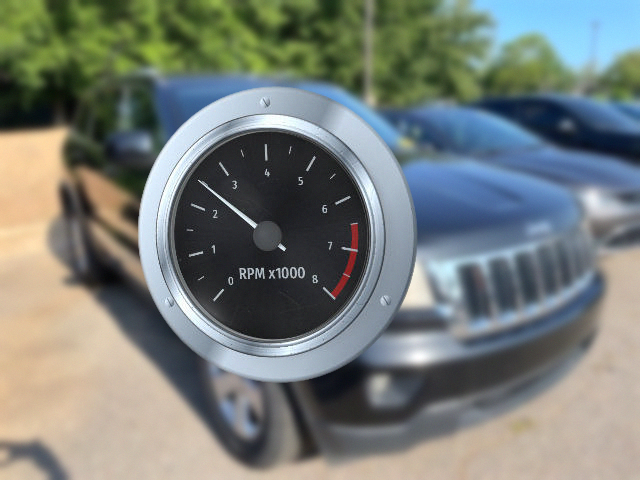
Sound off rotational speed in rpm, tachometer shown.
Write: 2500 rpm
